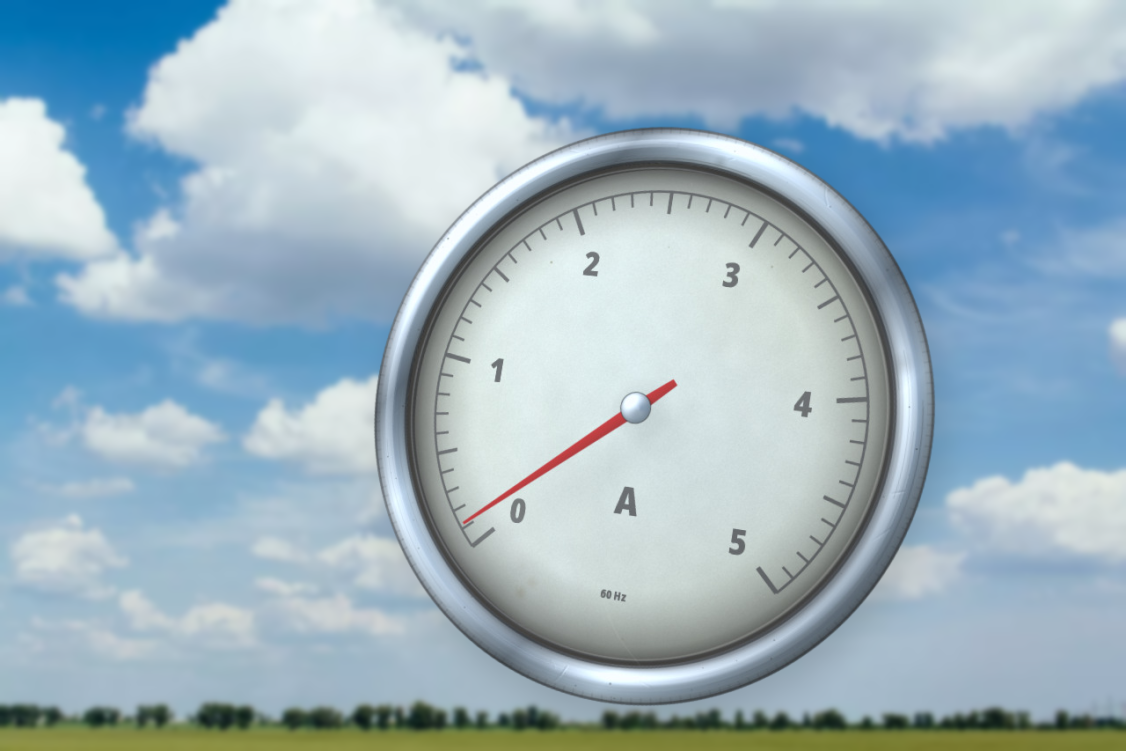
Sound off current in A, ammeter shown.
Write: 0.1 A
